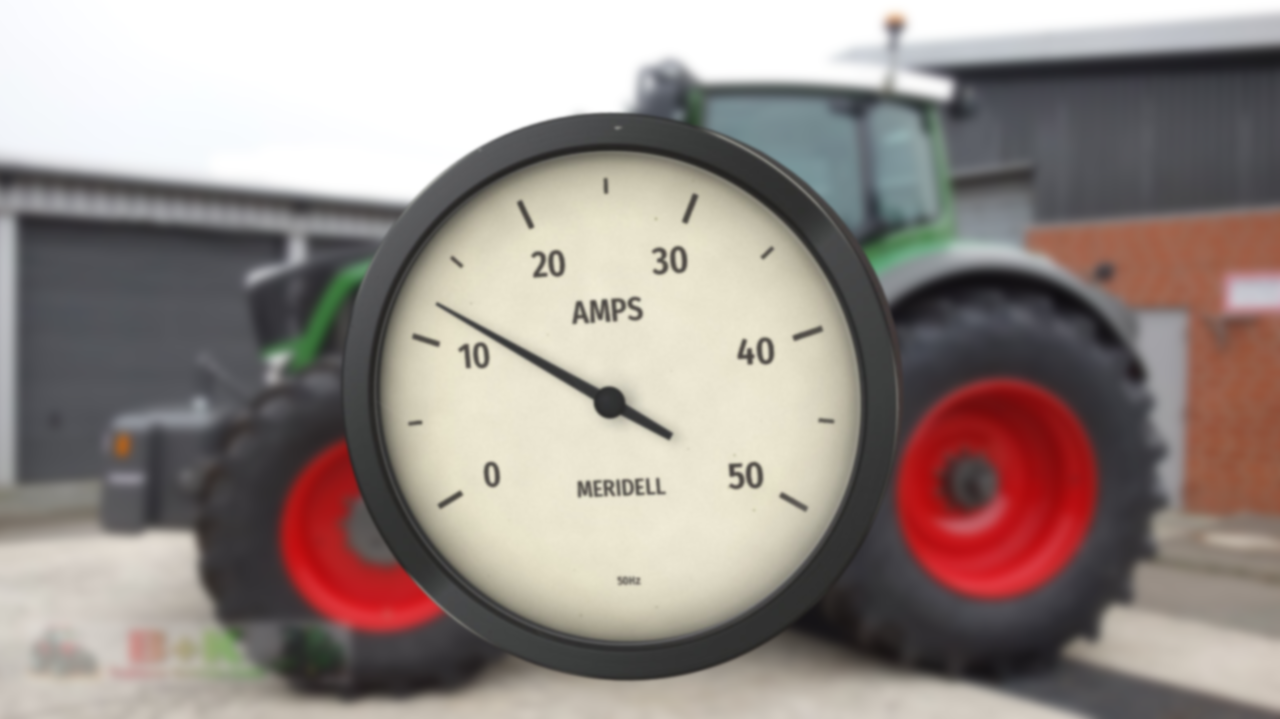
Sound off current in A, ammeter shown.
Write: 12.5 A
